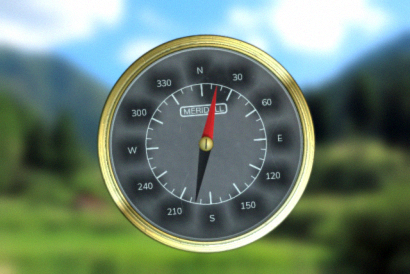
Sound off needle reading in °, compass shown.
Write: 15 °
